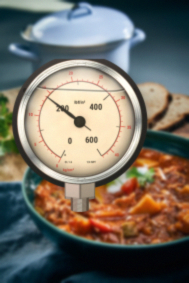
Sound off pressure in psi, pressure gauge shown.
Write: 200 psi
